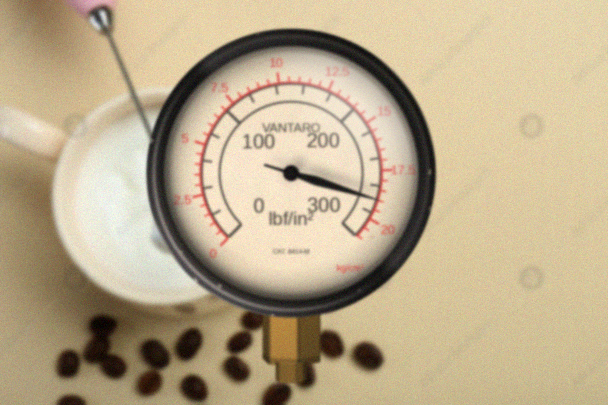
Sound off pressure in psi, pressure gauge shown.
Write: 270 psi
